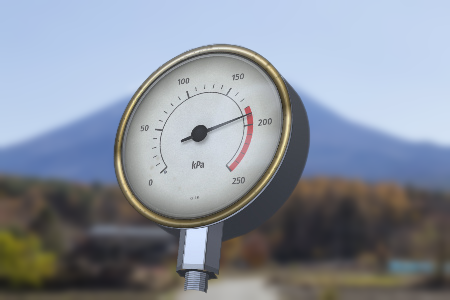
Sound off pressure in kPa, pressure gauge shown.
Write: 190 kPa
